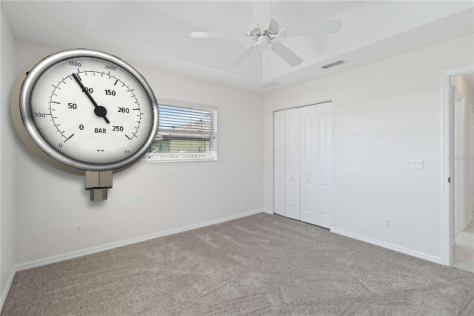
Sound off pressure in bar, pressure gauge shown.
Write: 95 bar
